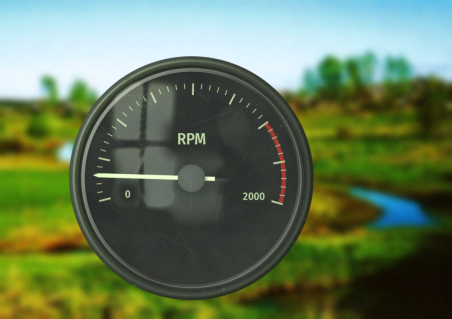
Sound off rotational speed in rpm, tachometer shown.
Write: 150 rpm
